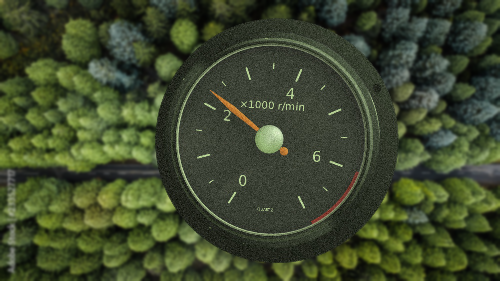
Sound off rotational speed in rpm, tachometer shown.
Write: 2250 rpm
